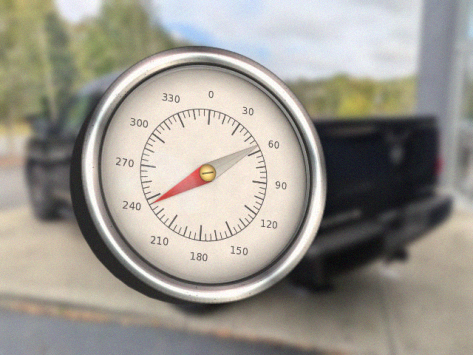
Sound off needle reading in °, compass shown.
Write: 235 °
